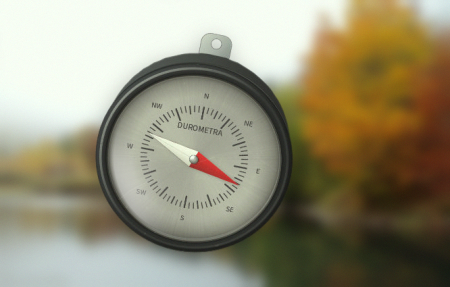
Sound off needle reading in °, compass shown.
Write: 110 °
